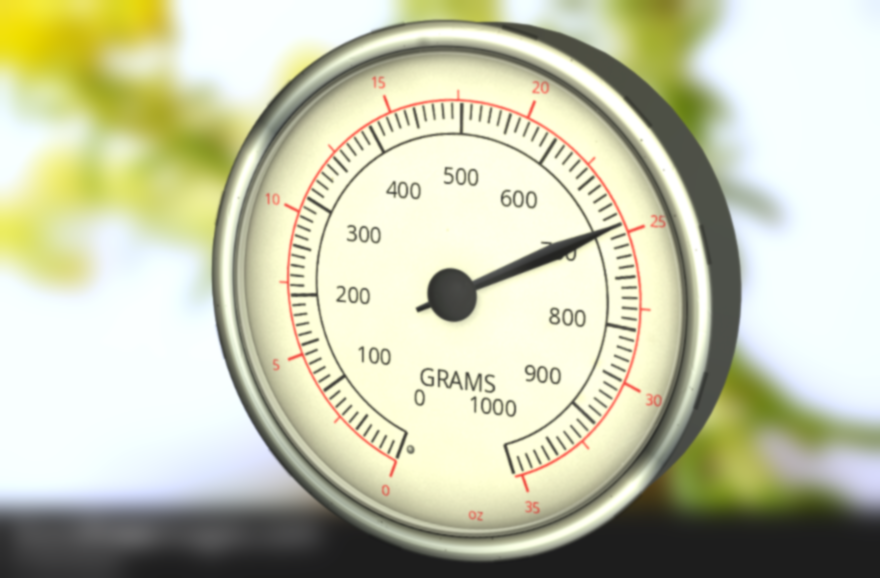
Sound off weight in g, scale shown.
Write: 700 g
